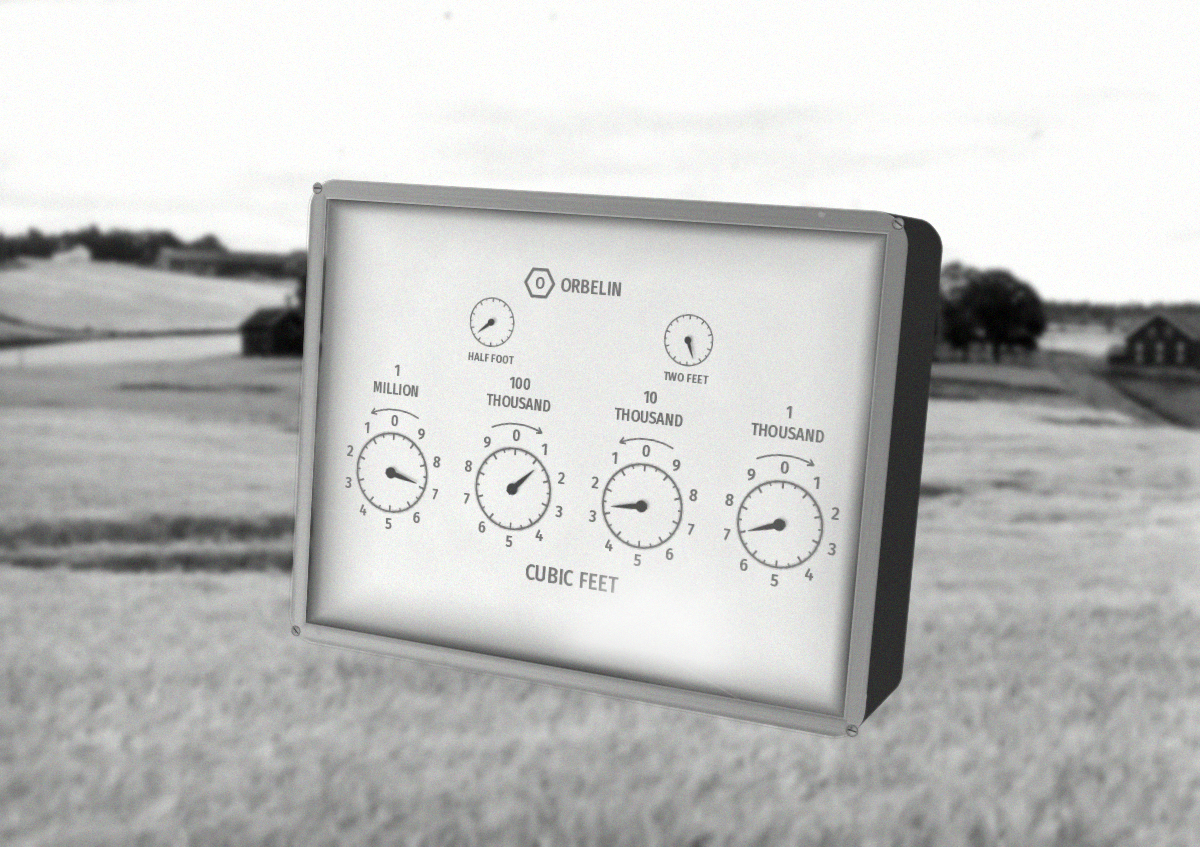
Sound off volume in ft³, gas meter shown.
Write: 712700 ft³
